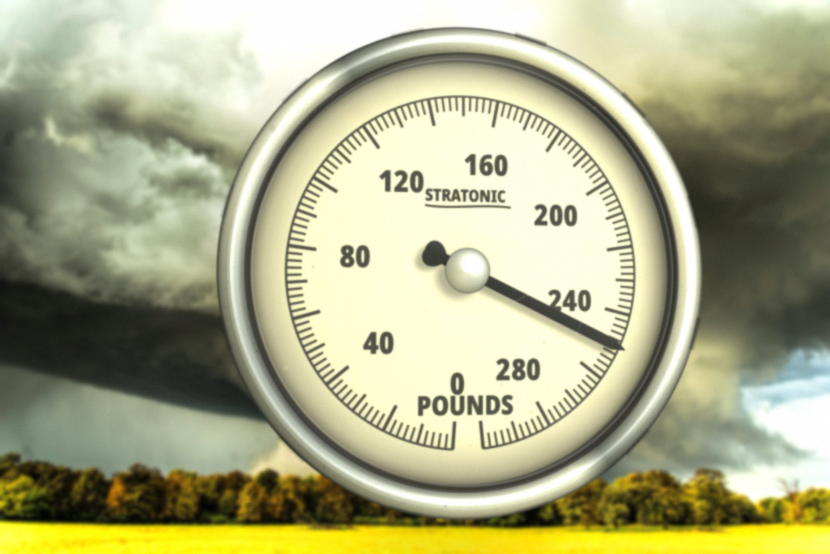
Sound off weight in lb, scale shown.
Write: 250 lb
